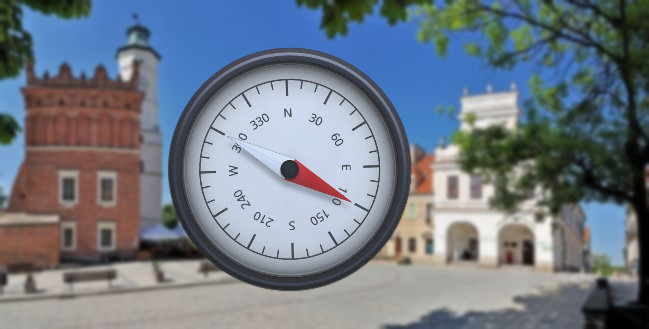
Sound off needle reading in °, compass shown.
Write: 120 °
